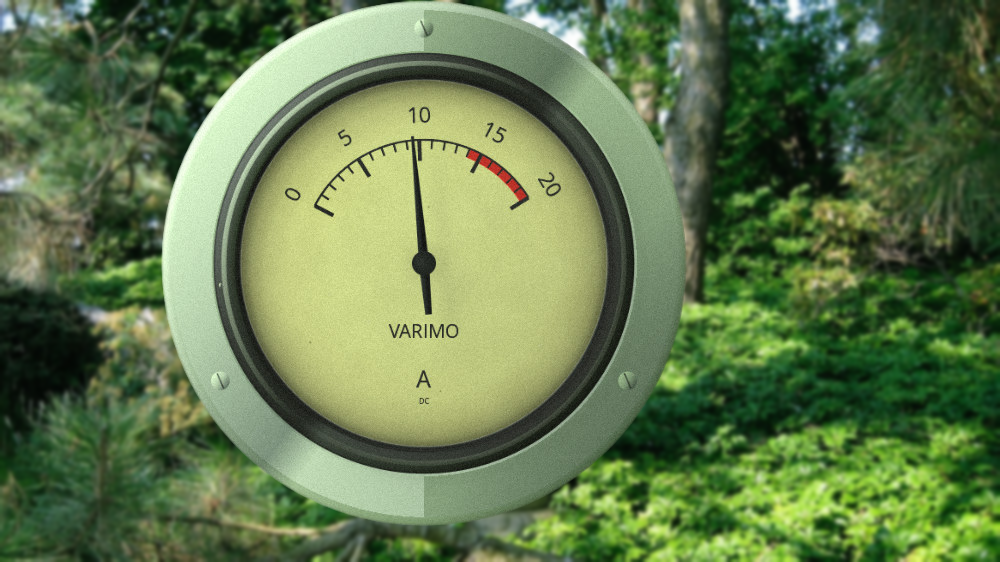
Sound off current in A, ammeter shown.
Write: 9.5 A
